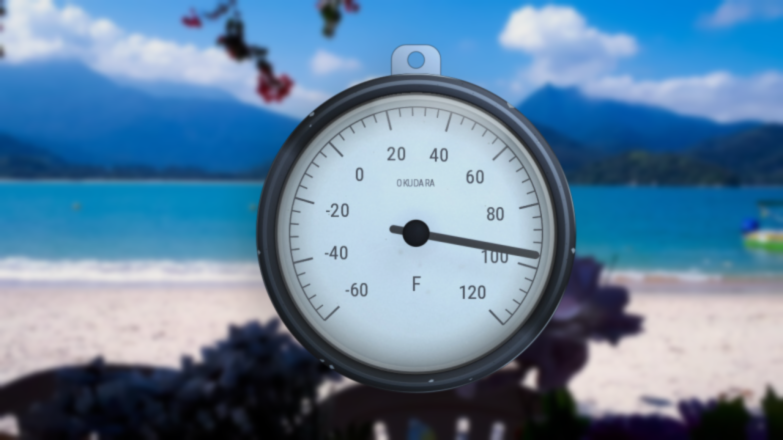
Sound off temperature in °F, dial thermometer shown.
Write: 96 °F
